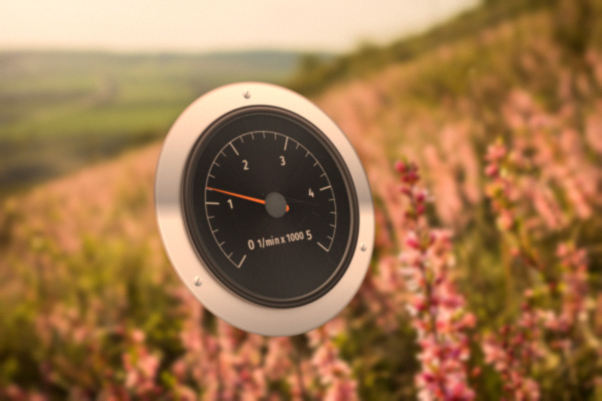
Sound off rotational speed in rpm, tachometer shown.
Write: 1200 rpm
